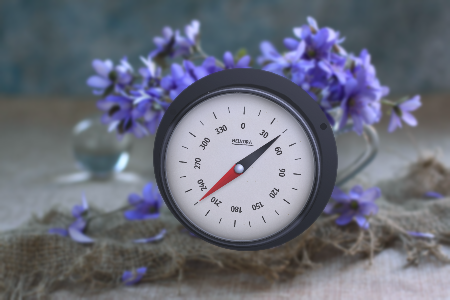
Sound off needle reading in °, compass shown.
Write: 225 °
